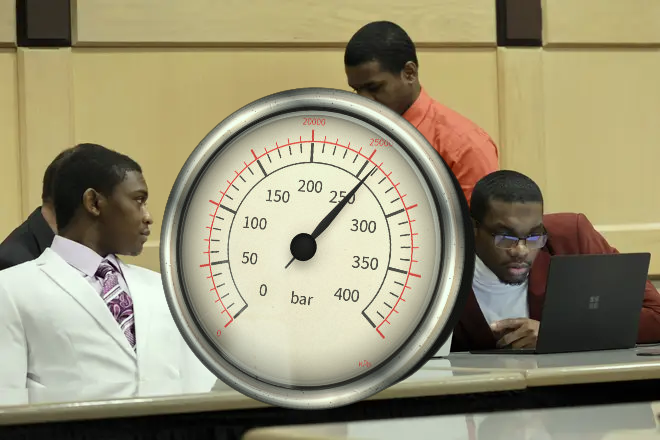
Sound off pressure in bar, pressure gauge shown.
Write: 260 bar
